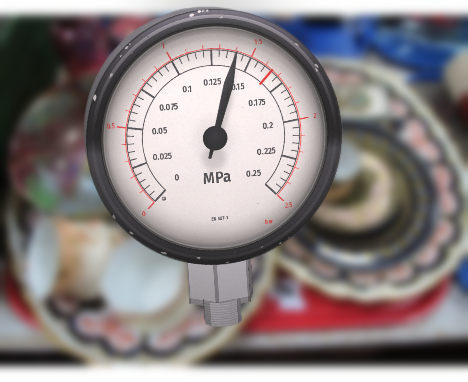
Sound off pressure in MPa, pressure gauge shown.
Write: 0.14 MPa
